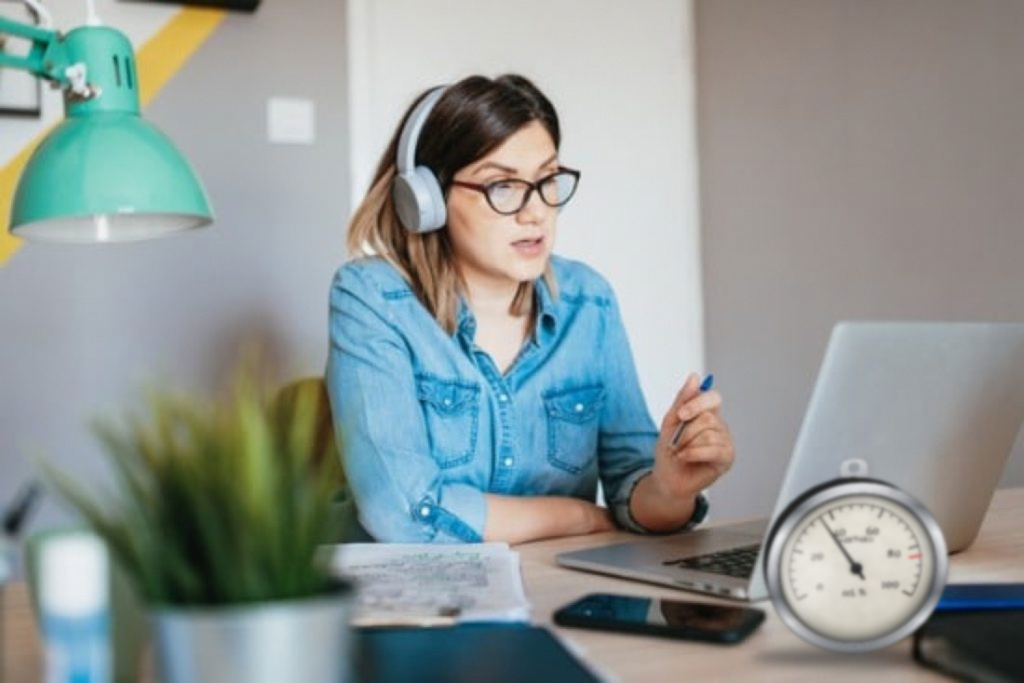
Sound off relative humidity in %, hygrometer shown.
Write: 36 %
